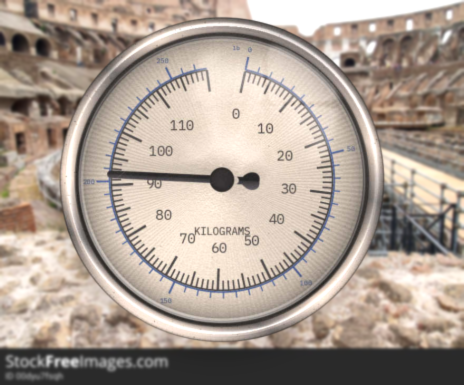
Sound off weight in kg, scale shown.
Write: 92 kg
